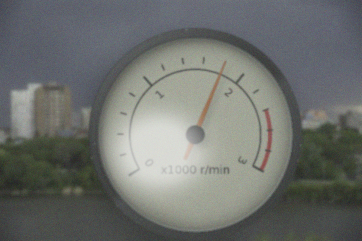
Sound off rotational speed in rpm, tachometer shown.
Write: 1800 rpm
